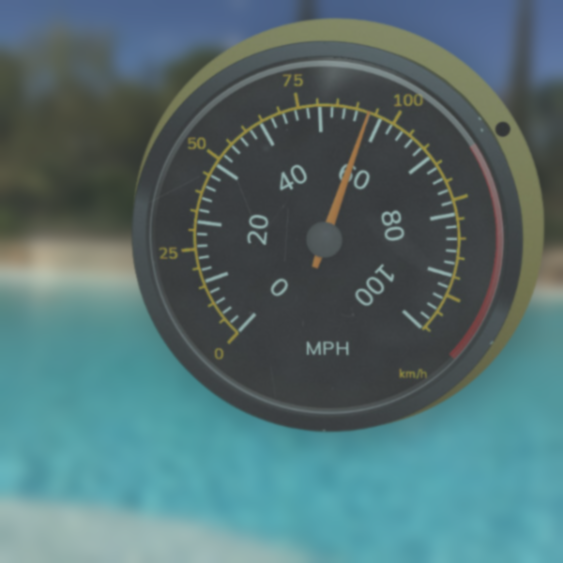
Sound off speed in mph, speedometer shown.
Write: 58 mph
